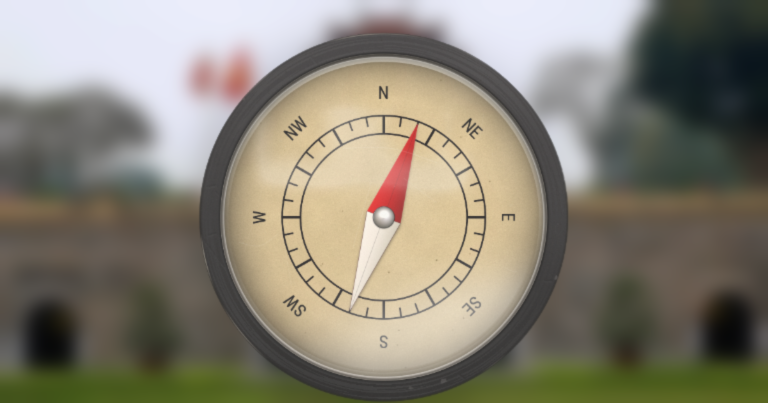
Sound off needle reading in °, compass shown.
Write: 20 °
